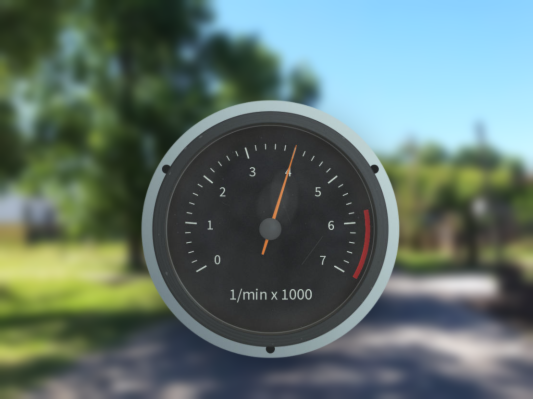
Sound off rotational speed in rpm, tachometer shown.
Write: 4000 rpm
